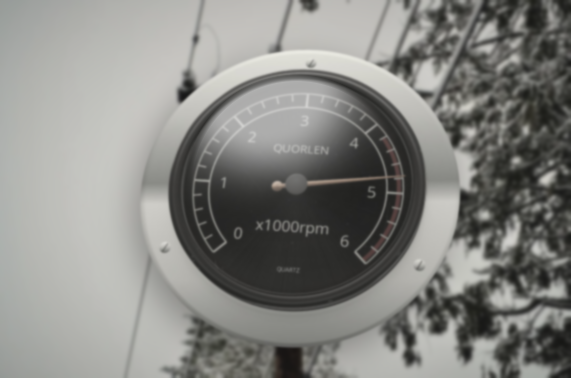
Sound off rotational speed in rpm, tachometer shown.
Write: 4800 rpm
